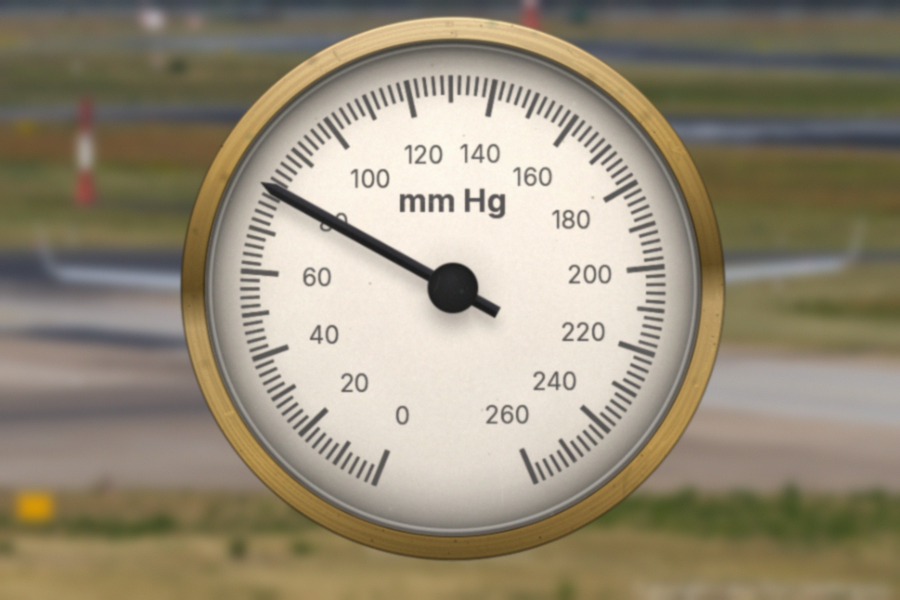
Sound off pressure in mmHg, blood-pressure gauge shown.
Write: 80 mmHg
